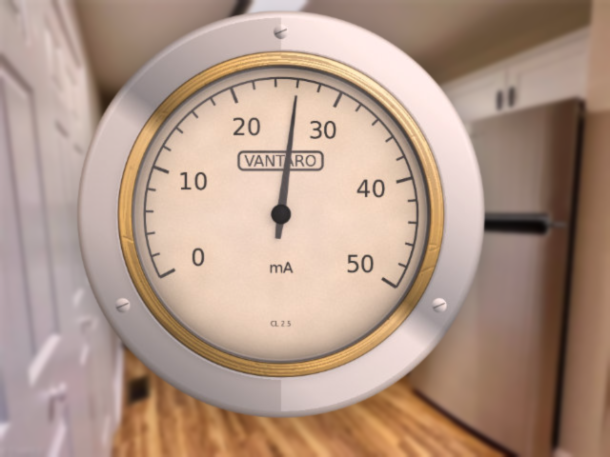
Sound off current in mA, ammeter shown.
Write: 26 mA
